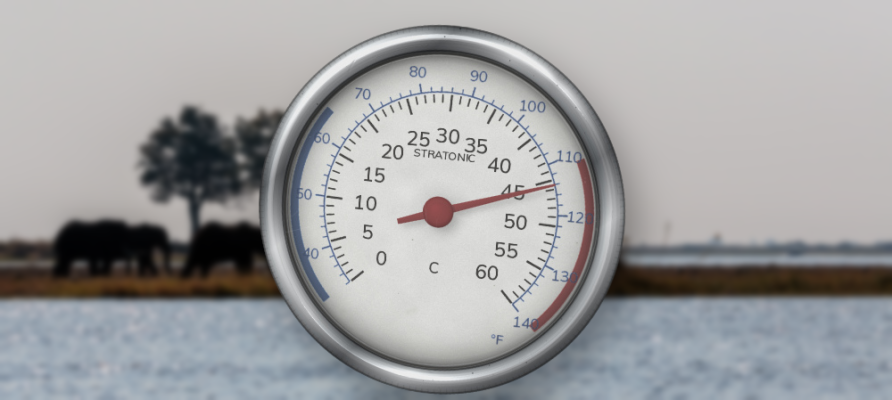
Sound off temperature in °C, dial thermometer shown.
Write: 45.5 °C
